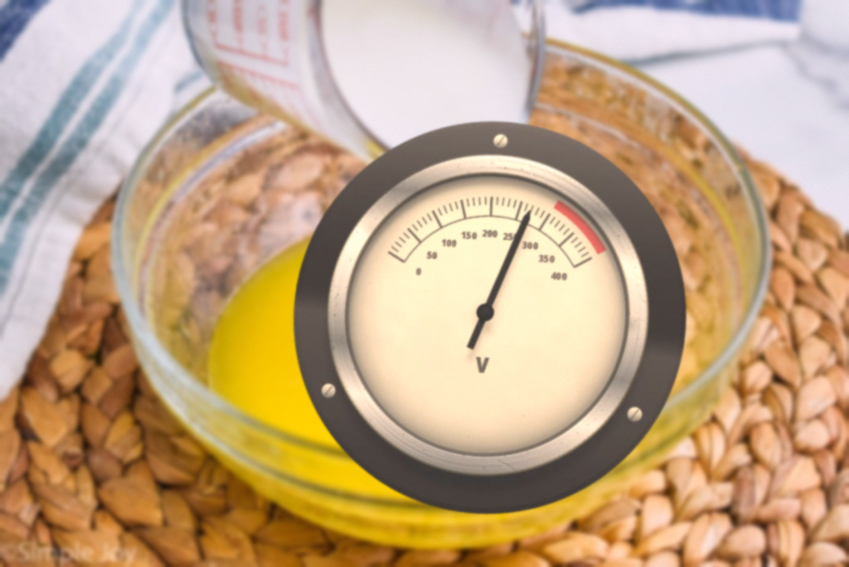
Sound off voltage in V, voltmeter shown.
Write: 270 V
